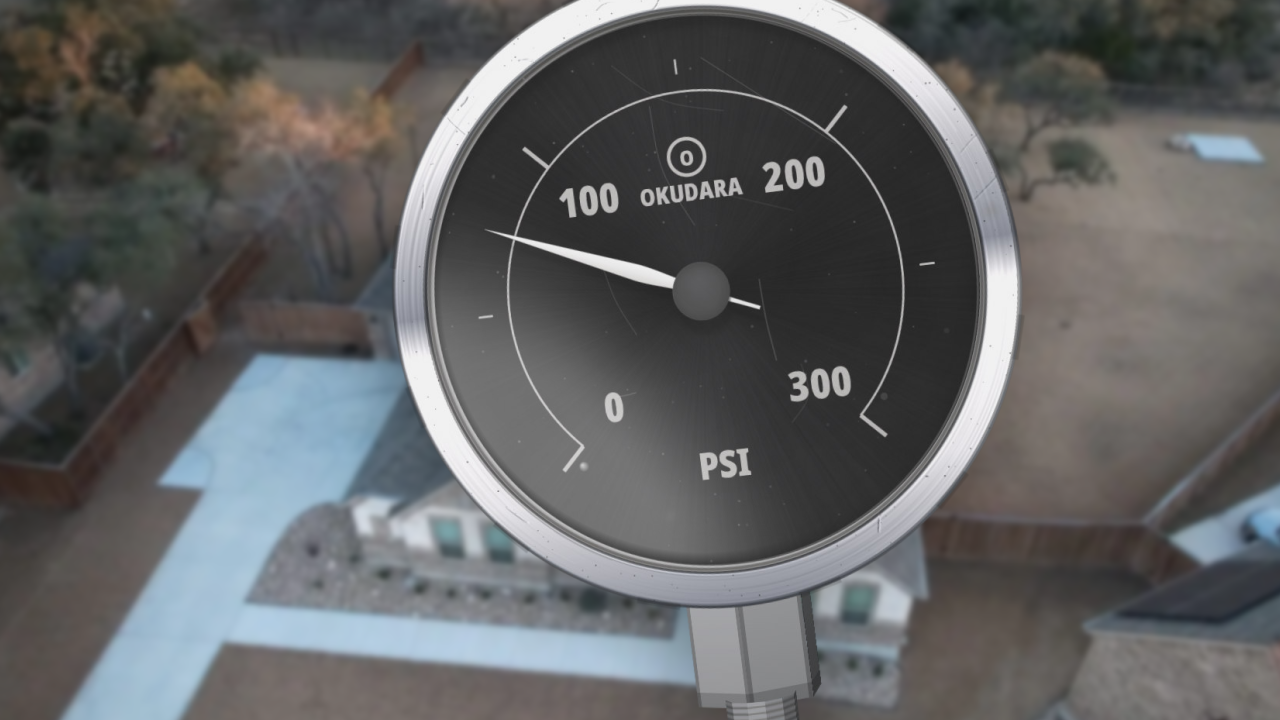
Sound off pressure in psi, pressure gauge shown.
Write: 75 psi
